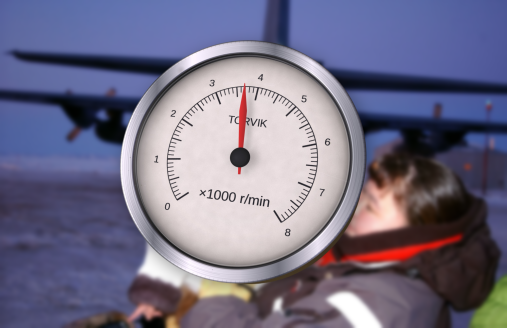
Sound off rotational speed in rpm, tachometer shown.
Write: 3700 rpm
